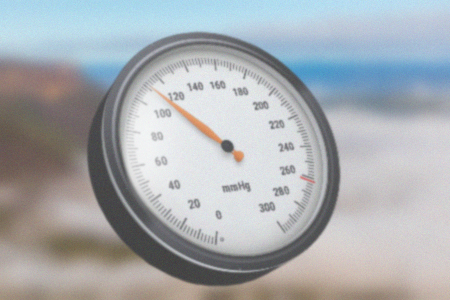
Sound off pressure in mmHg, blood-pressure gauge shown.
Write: 110 mmHg
